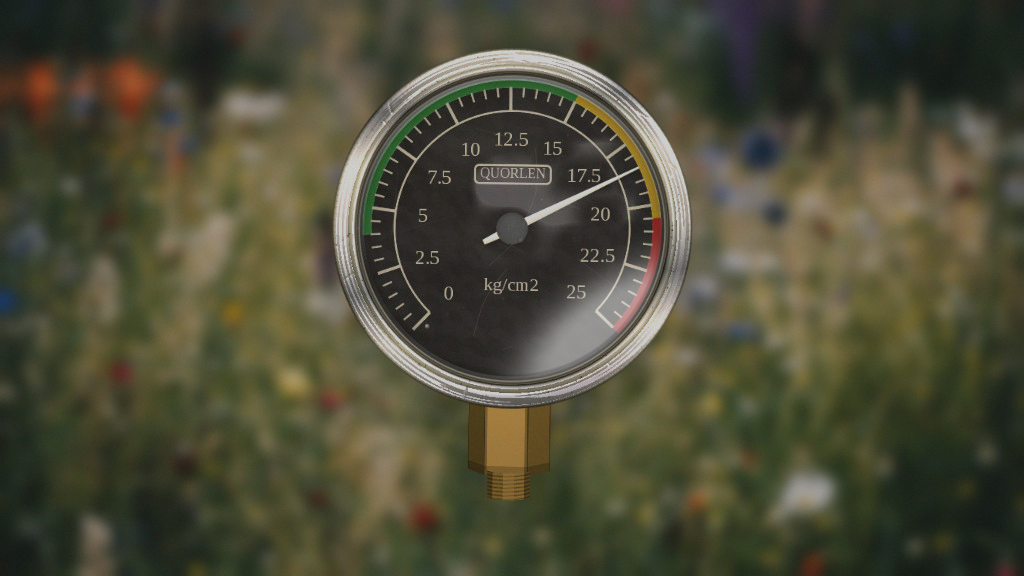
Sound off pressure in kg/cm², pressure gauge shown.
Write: 18.5 kg/cm²
